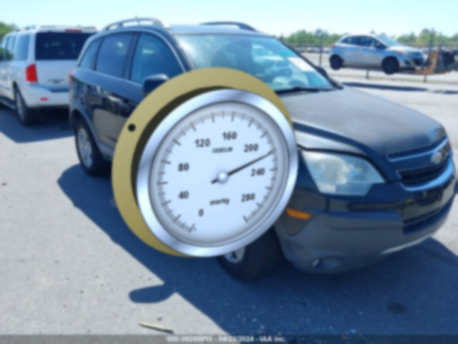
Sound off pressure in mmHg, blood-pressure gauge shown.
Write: 220 mmHg
